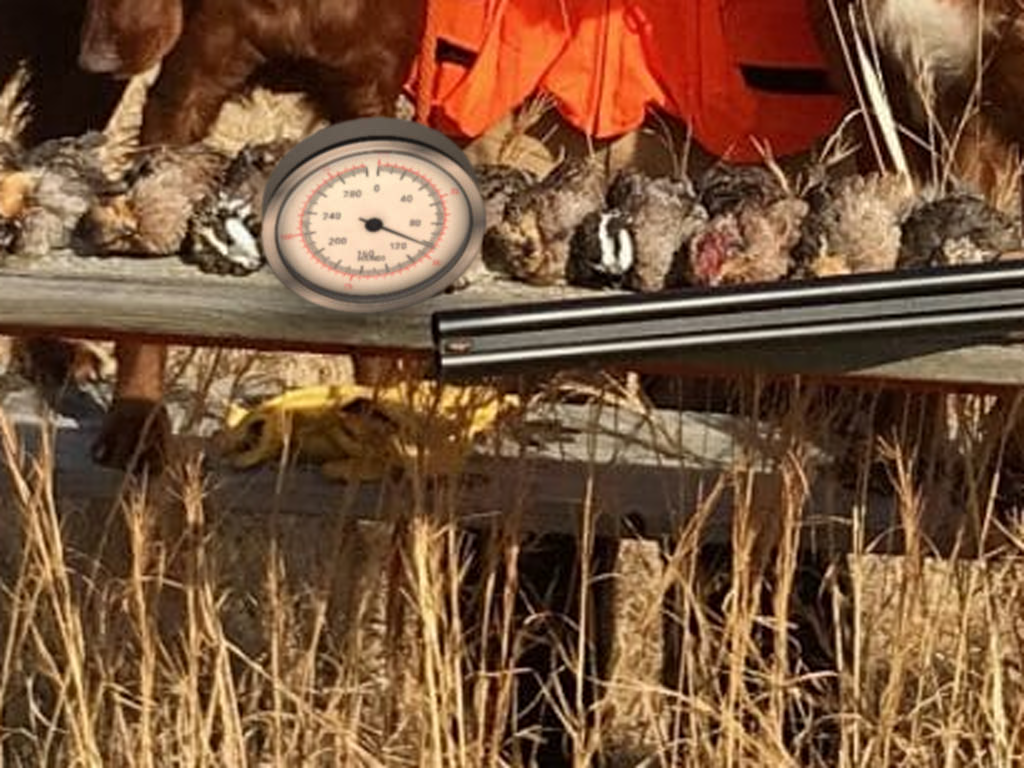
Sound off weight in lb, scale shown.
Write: 100 lb
